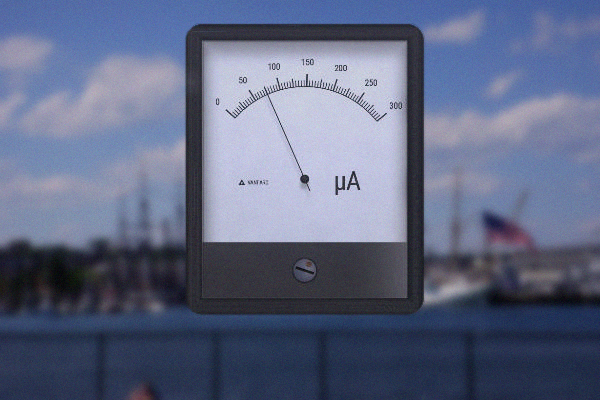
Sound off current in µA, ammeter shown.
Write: 75 µA
